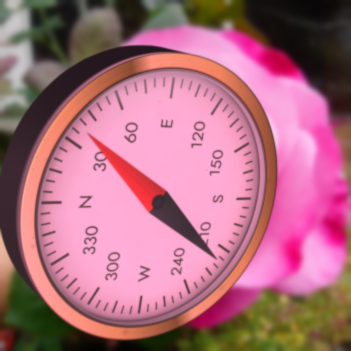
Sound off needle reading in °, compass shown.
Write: 37.5 °
